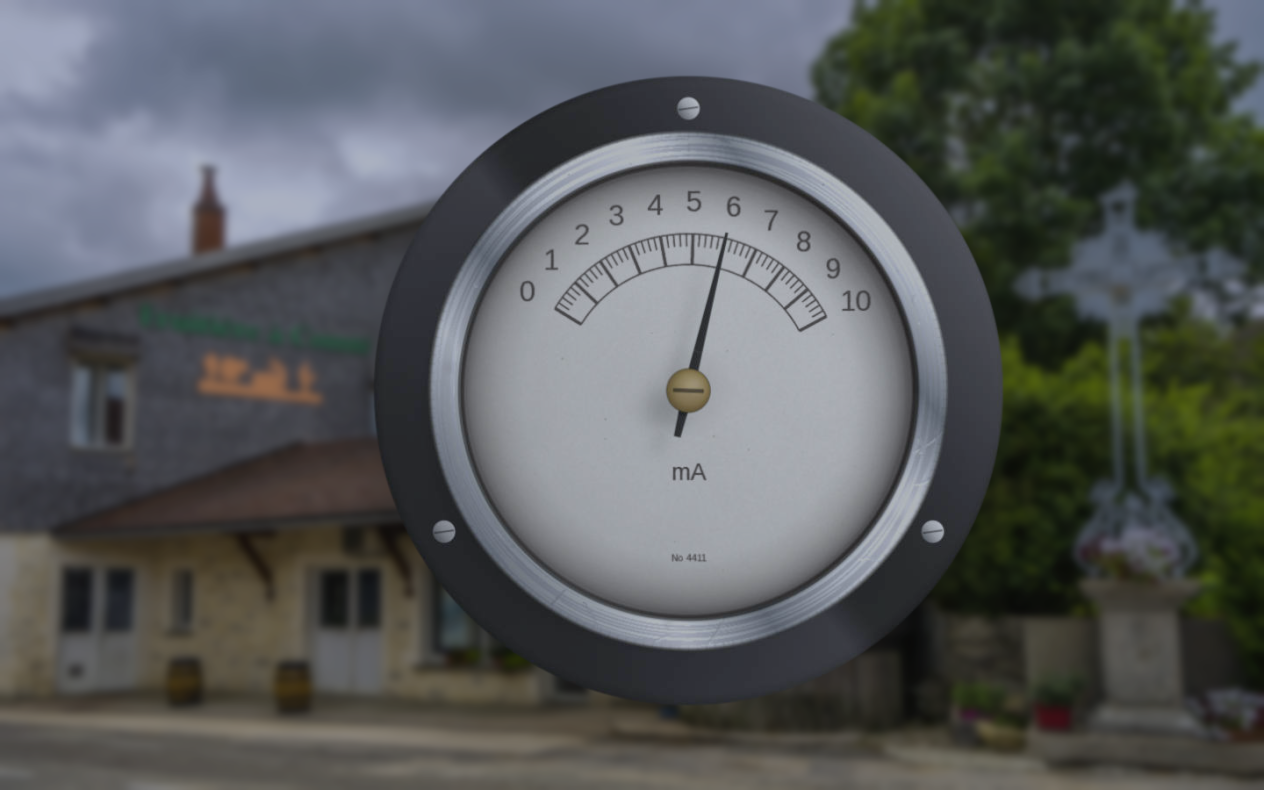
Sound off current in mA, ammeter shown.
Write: 6 mA
